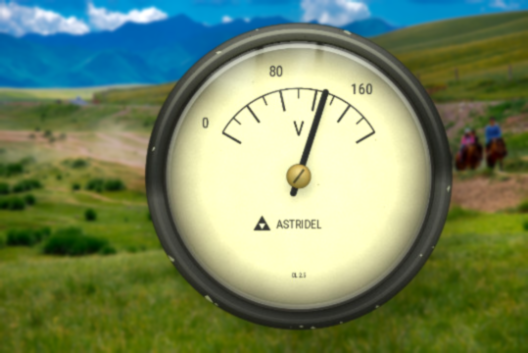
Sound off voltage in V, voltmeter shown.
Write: 130 V
